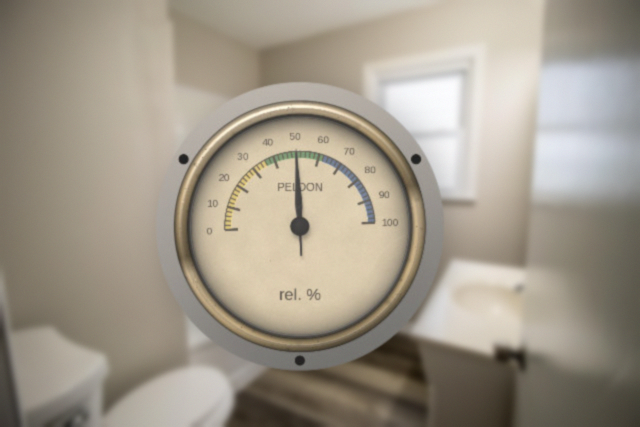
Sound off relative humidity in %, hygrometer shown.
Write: 50 %
